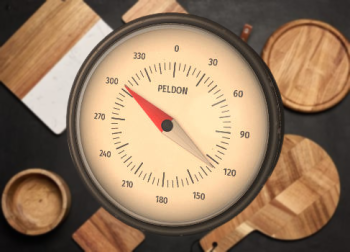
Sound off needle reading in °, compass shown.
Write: 305 °
